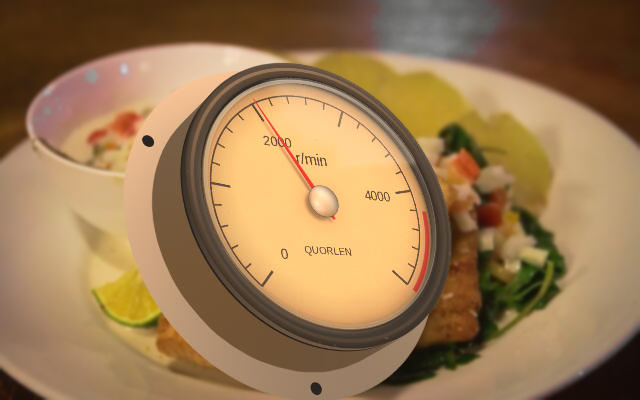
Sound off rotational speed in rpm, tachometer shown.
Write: 2000 rpm
